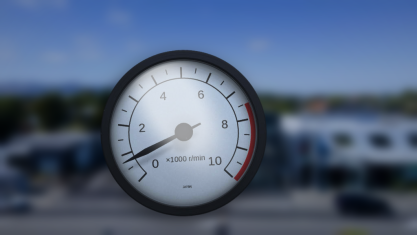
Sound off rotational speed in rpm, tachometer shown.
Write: 750 rpm
